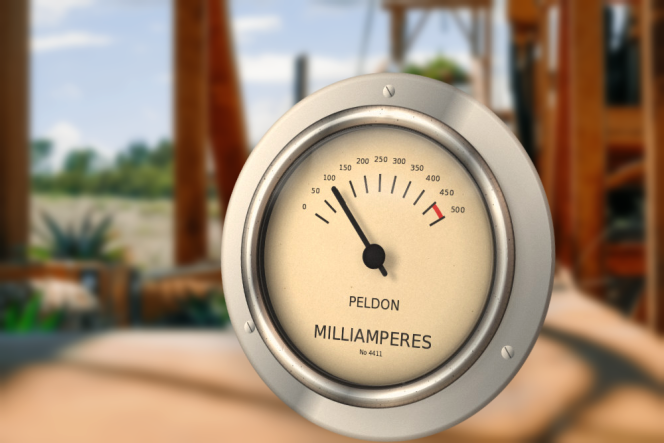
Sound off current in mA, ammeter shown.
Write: 100 mA
